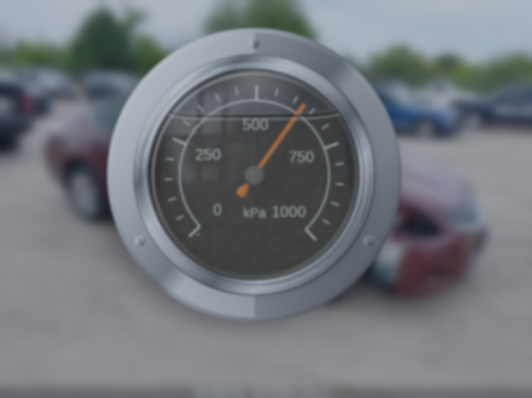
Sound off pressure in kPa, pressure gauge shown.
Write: 625 kPa
